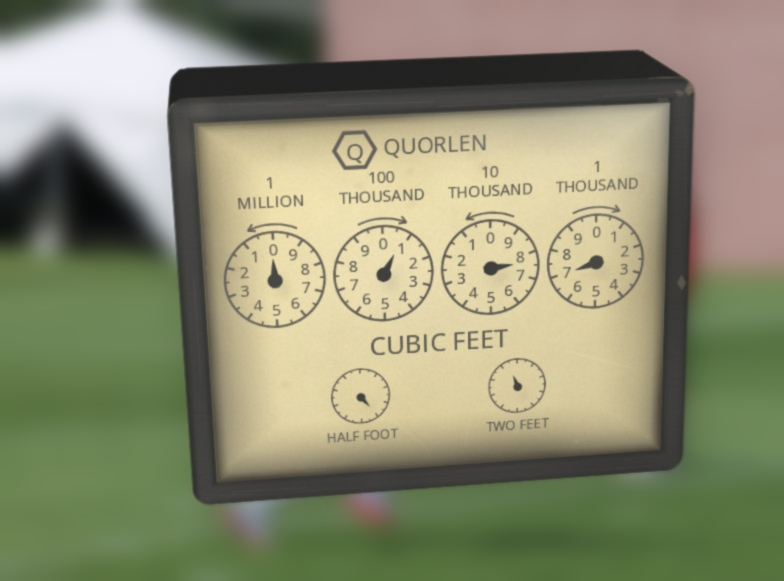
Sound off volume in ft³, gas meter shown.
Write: 7700 ft³
